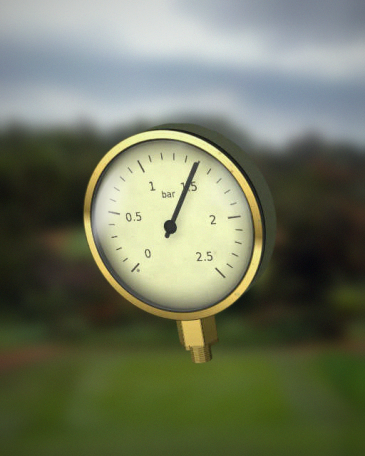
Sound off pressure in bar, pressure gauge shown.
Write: 1.5 bar
